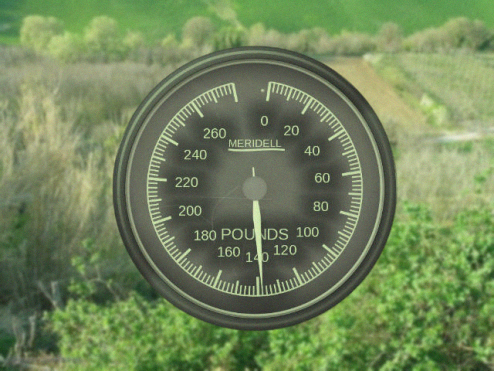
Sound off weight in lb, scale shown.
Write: 138 lb
